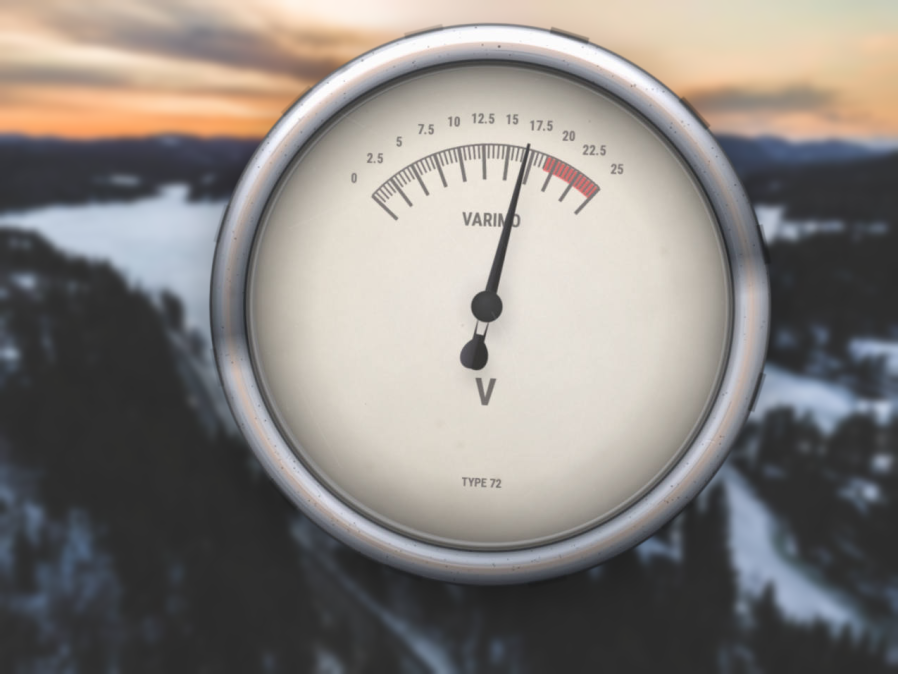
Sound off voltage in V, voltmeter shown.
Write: 17 V
